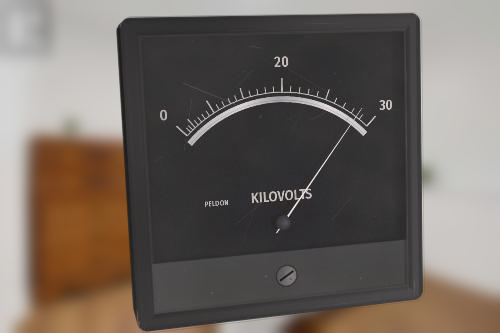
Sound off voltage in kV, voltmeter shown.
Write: 28.5 kV
